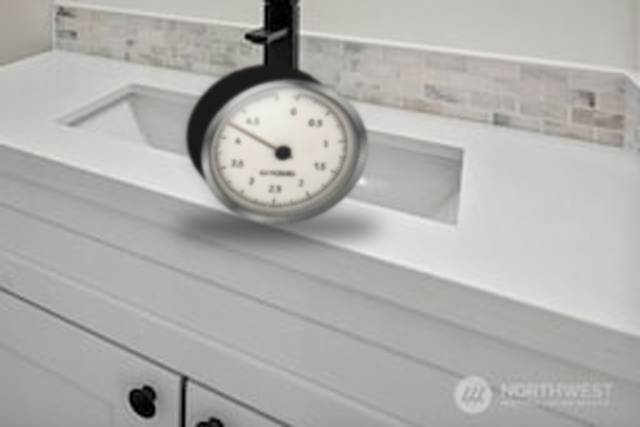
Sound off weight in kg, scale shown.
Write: 4.25 kg
